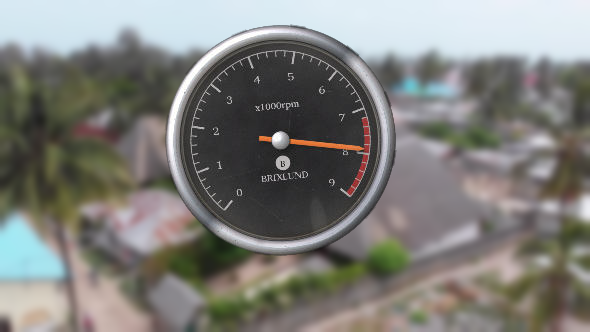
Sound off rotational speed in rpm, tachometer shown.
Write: 7900 rpm
